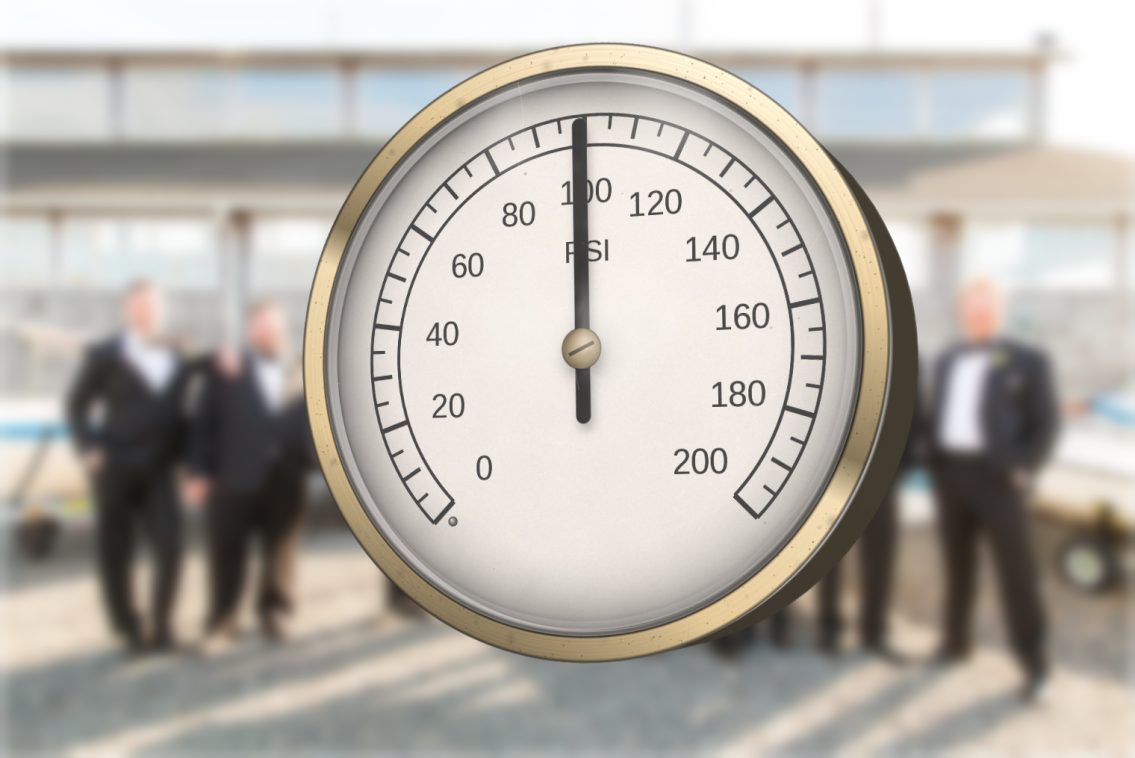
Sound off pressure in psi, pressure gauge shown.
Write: 100 psi
